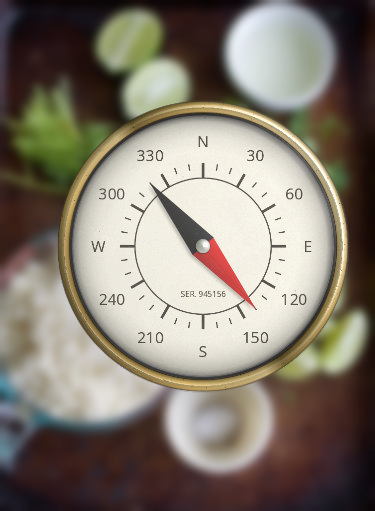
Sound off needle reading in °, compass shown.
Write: 140 °
